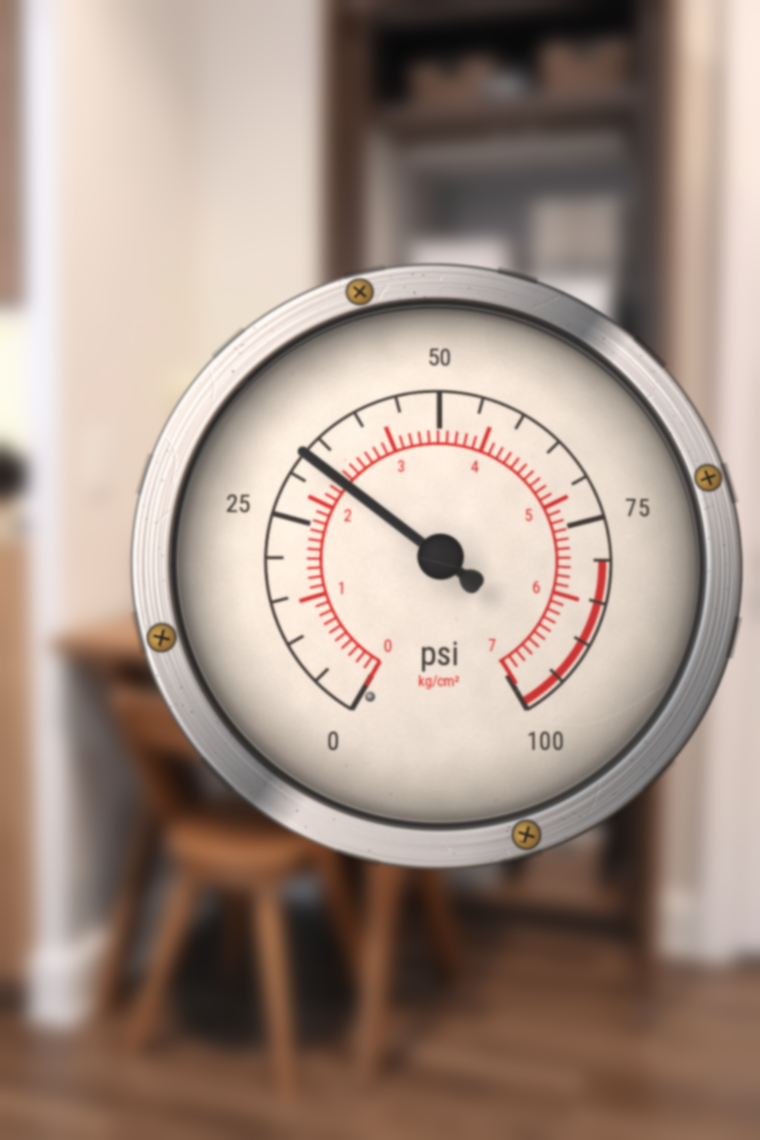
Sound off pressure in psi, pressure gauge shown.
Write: 32.5 psi
